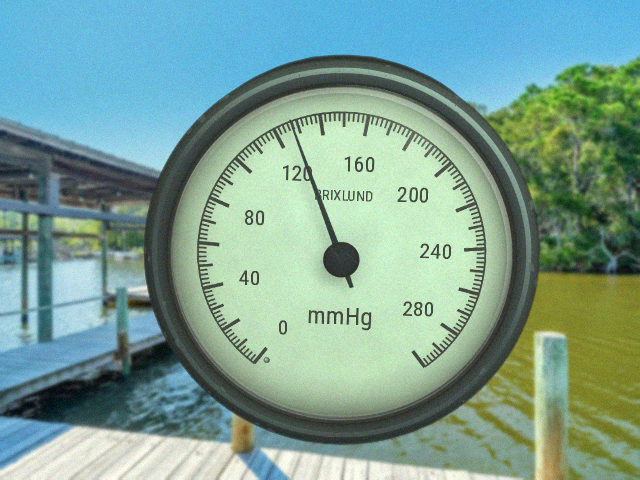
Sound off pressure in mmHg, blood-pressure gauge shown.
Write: 128 mmHg
